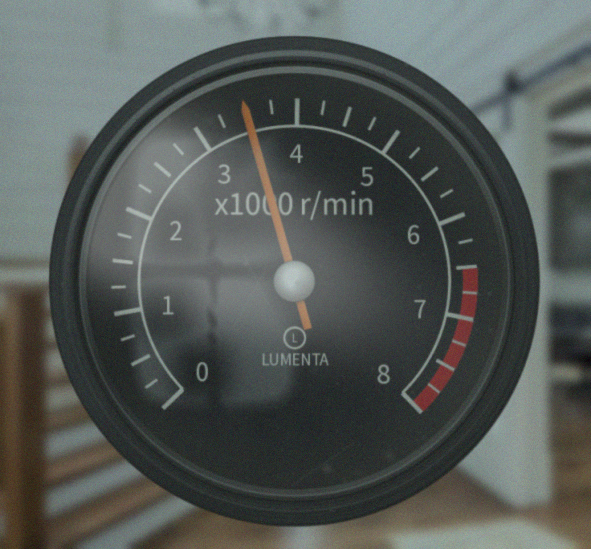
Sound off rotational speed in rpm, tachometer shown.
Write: 3500 rpm
